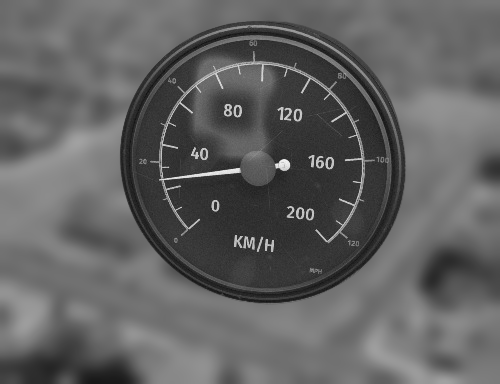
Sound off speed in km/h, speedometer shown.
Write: 25 km/h
